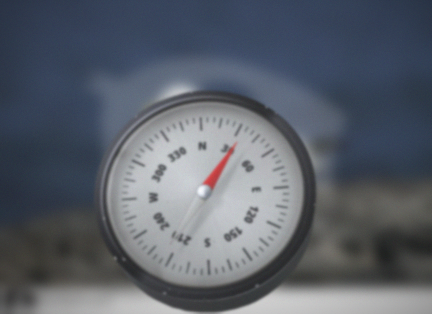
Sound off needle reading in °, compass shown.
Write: 35 °
